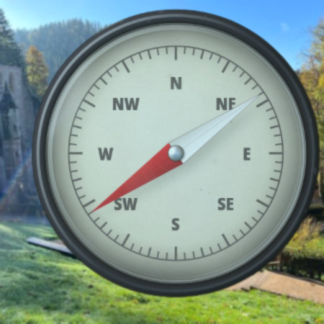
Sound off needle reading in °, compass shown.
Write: 235 °
